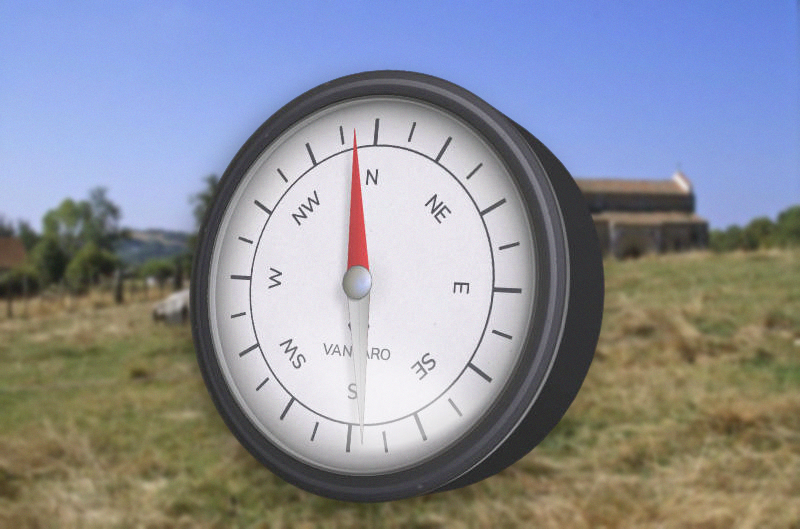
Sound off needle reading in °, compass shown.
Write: 352.5 °
